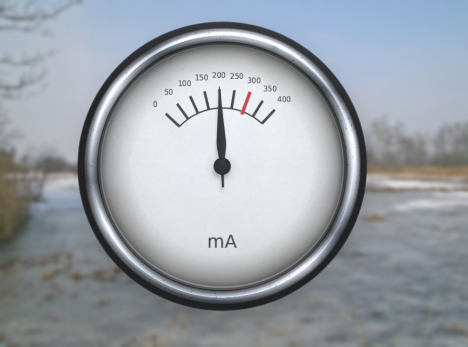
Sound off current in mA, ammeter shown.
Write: 200 mA
